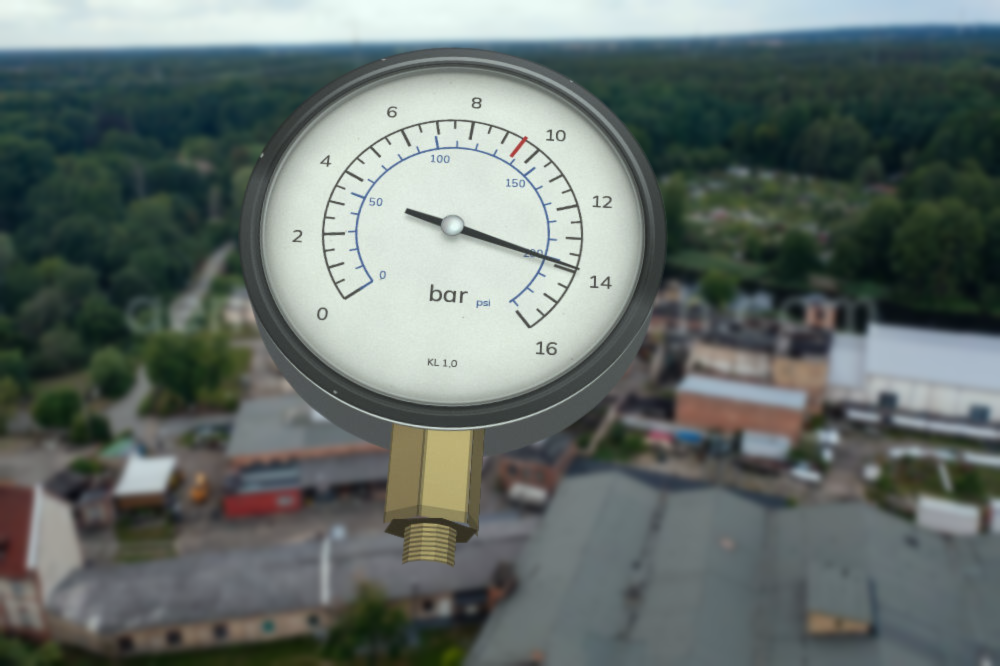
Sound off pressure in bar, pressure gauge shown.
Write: 14 bar
